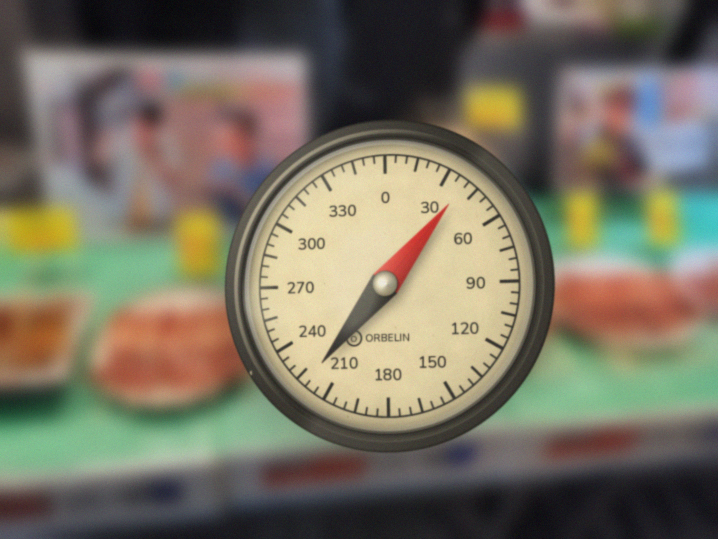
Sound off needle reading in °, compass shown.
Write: 40 °
